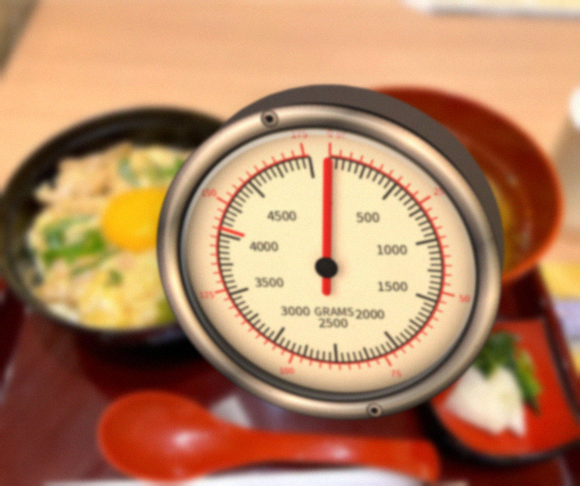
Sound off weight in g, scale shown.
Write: 0 g
